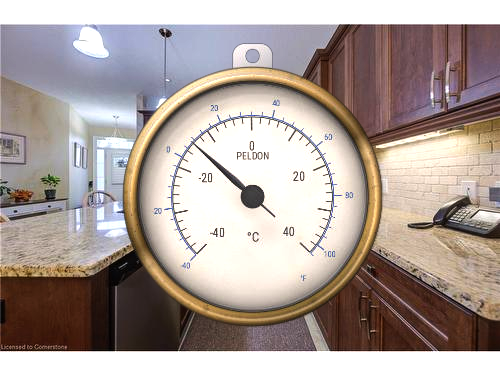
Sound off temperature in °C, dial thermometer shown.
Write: -14 °C
